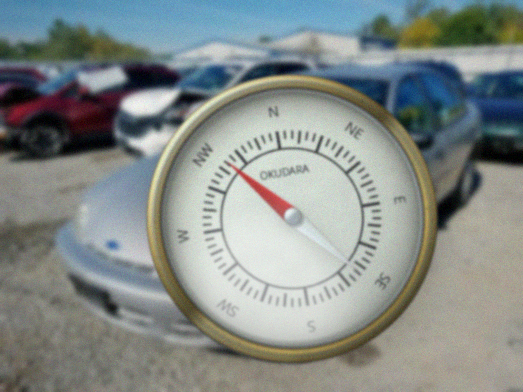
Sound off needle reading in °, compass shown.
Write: 320 °
